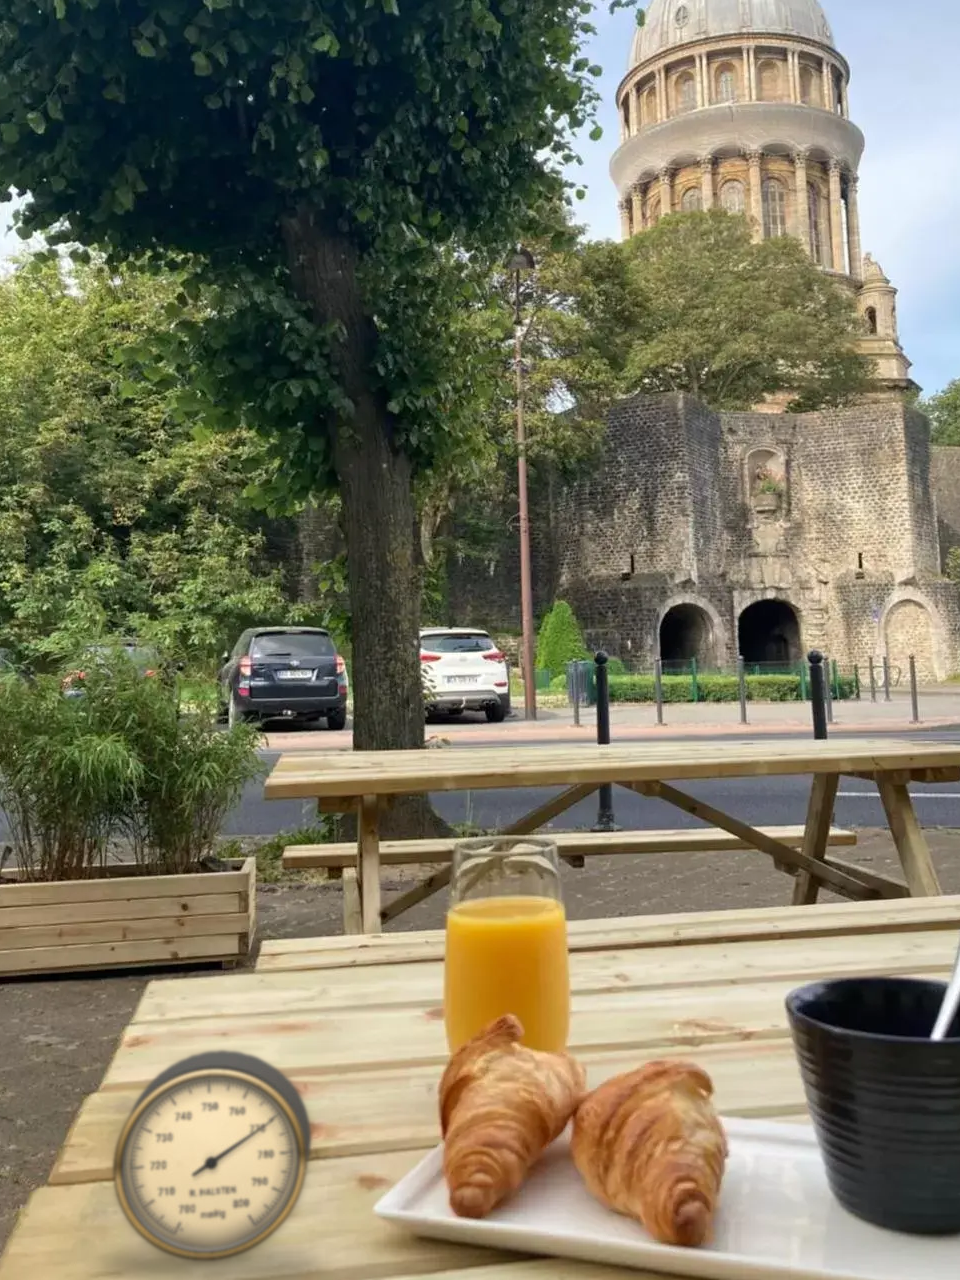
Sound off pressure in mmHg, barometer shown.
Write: 770 mmHg
